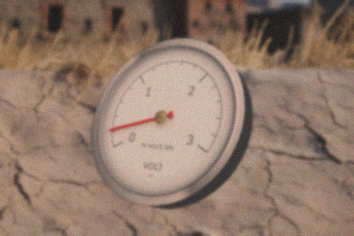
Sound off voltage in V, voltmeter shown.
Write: 0.2 V
